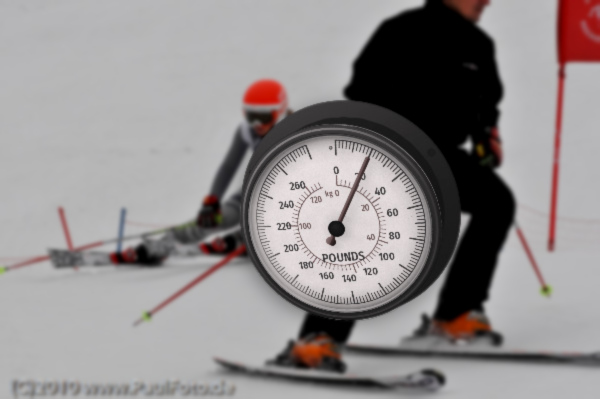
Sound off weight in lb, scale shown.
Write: 20 lb
